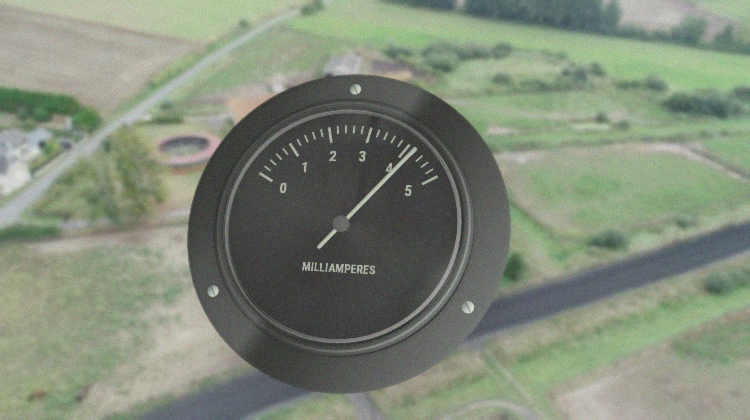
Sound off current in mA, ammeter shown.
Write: 4.2 mA
